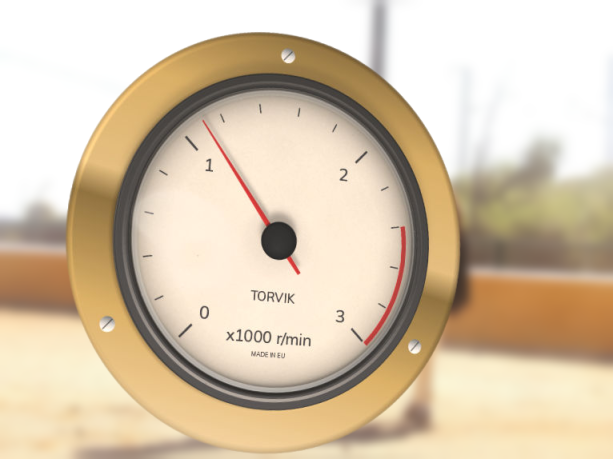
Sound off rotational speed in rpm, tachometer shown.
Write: 1100 rpm
